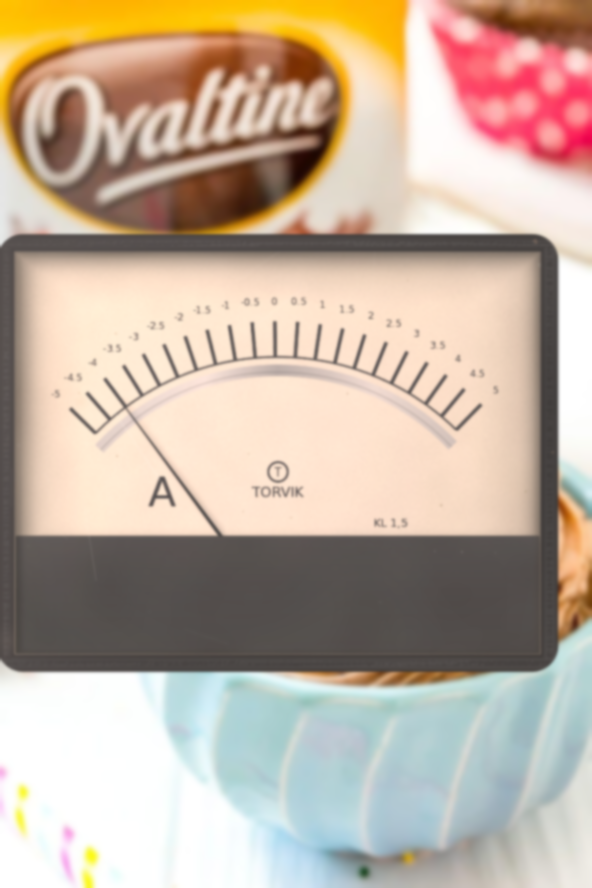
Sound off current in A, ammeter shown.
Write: -4 A
